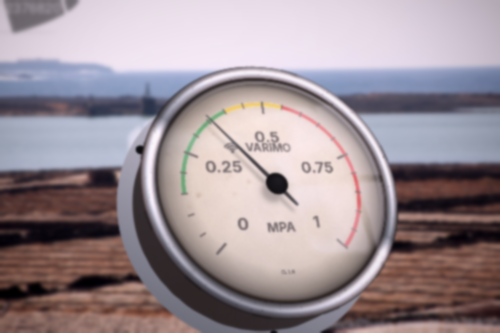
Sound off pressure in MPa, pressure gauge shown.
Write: 0.35 MPa
